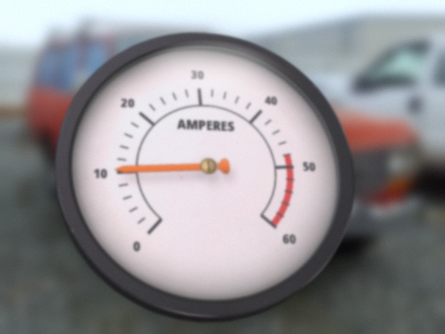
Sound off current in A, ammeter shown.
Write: 10 A
